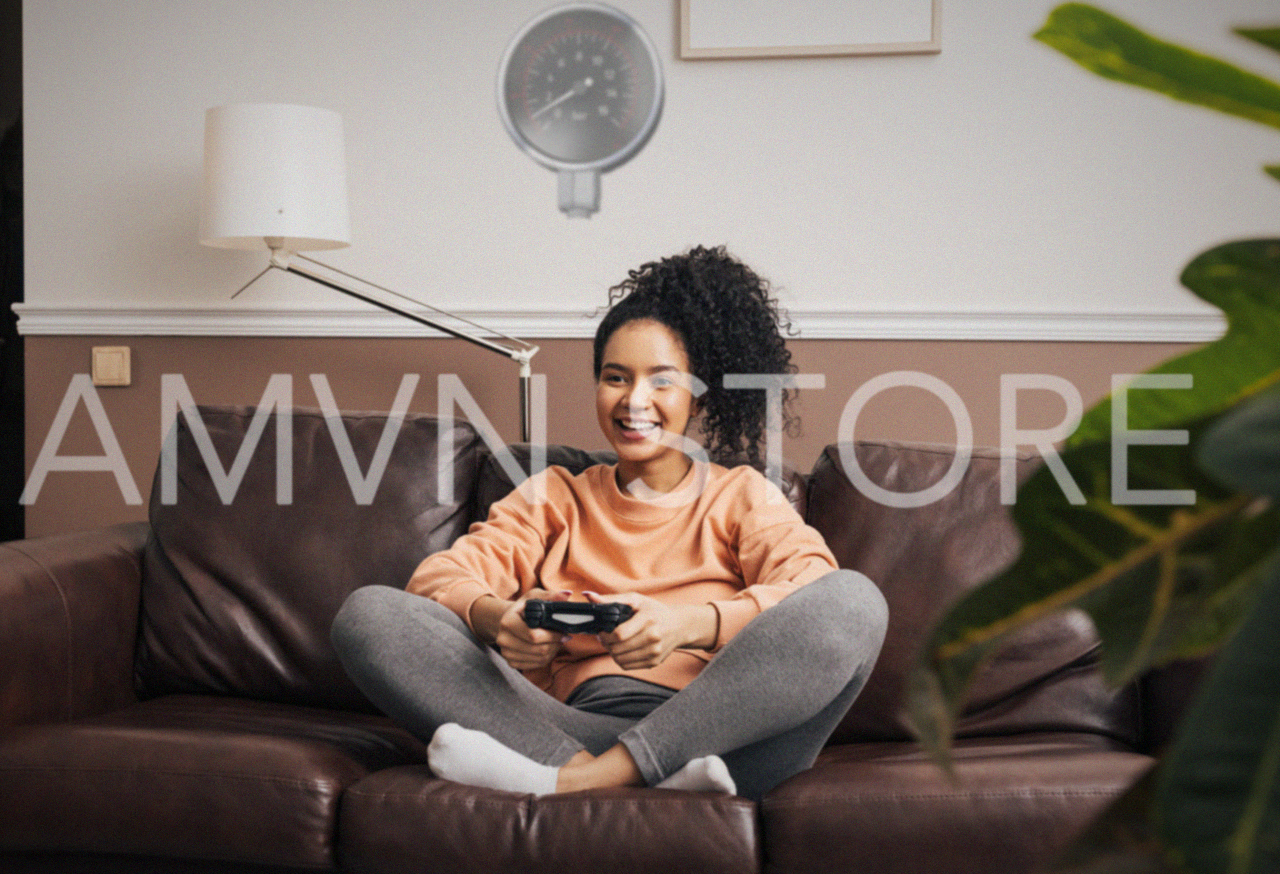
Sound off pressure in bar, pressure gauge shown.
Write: 1 bar
